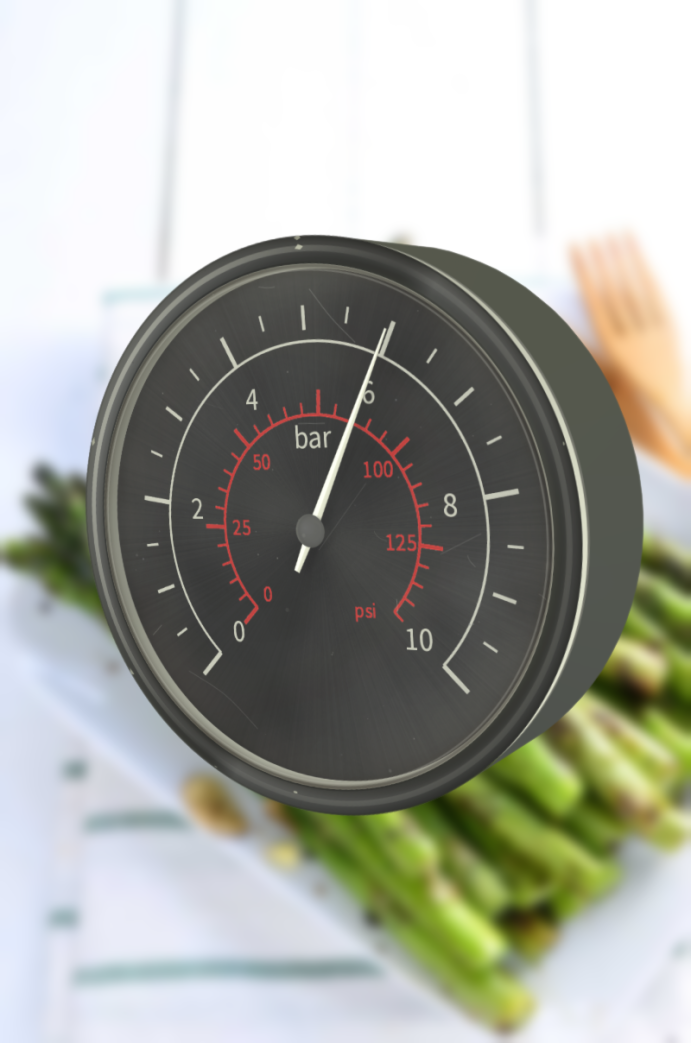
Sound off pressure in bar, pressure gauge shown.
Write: 6 bar
